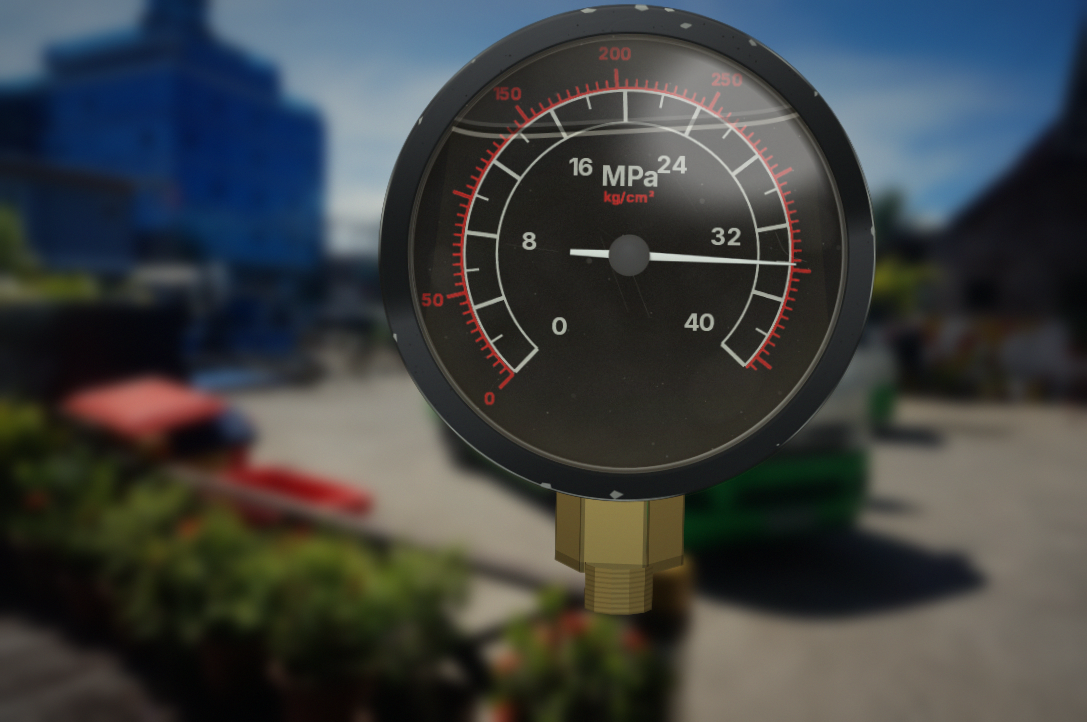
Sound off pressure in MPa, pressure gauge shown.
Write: 34 MPa
